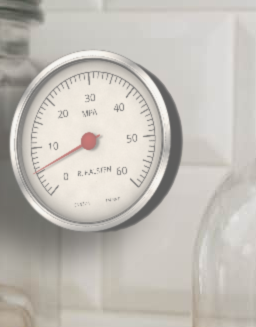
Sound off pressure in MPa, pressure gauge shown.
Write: 5 MPa
